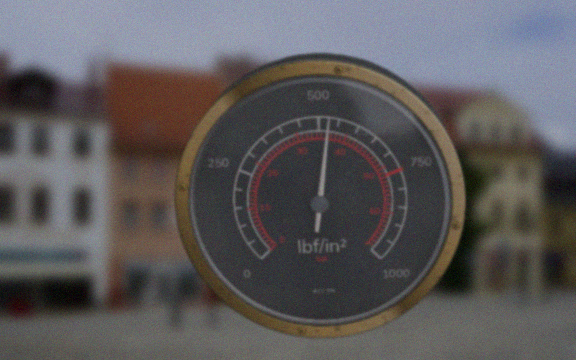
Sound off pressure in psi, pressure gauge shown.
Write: 525 psi
